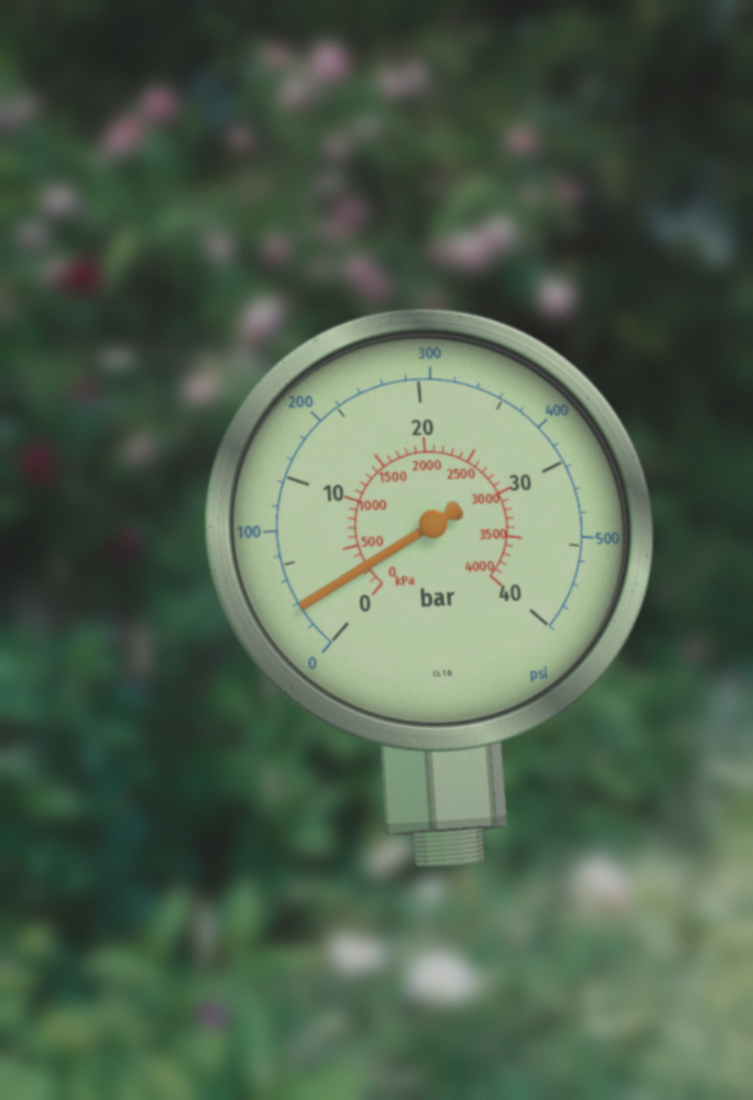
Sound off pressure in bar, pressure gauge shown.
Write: 2.5 bar
